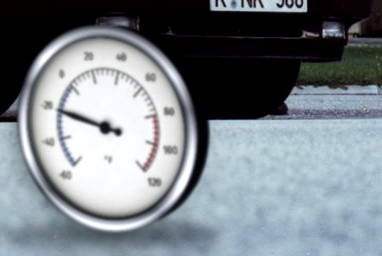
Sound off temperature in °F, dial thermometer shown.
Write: -20 °F
